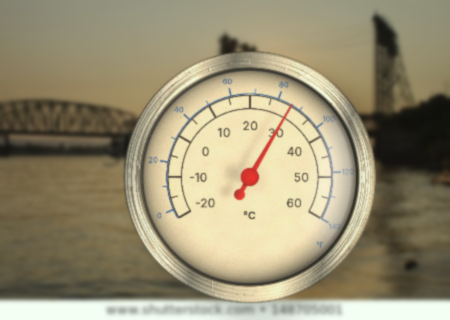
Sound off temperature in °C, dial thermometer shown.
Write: 30 °C
